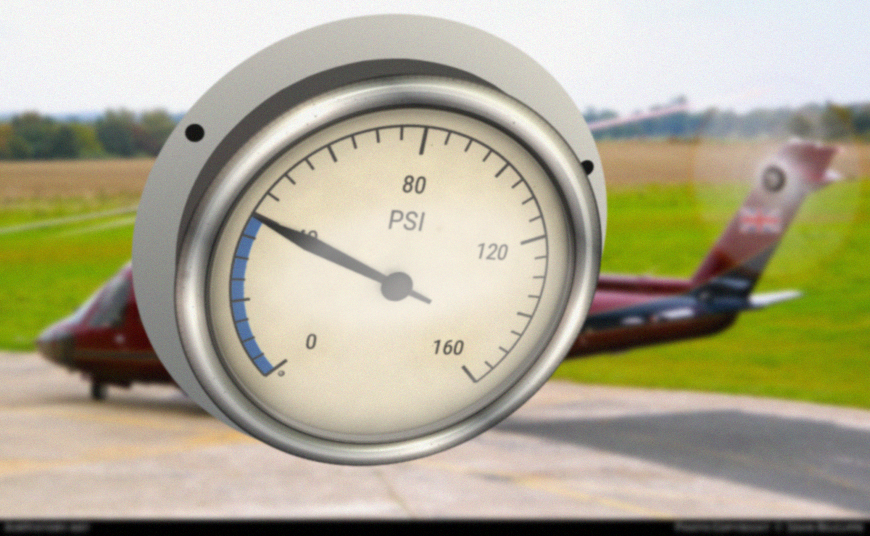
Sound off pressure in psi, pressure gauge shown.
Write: 40 psi
